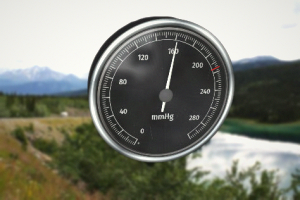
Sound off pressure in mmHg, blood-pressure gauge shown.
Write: 160 mmHg
